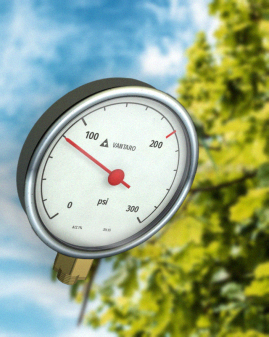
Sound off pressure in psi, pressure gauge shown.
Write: 80 psi
